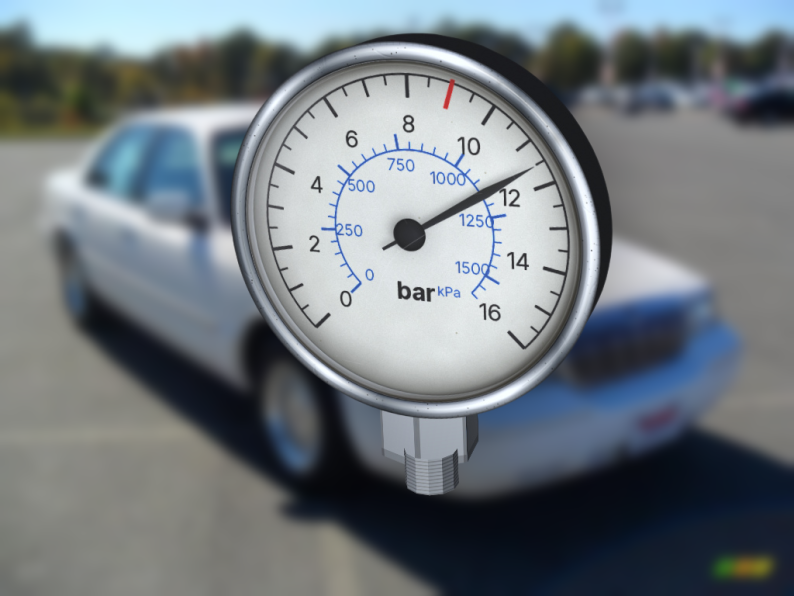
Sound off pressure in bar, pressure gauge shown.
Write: 11.5 bar
